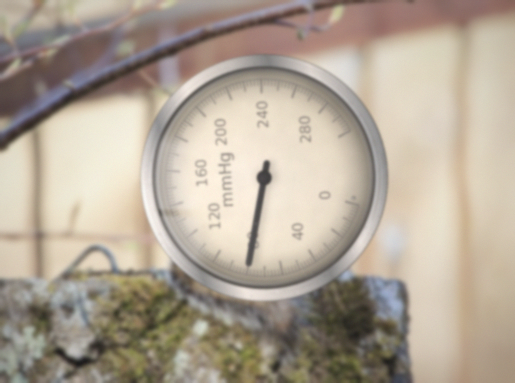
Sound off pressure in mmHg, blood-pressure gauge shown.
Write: 80 mmHg
